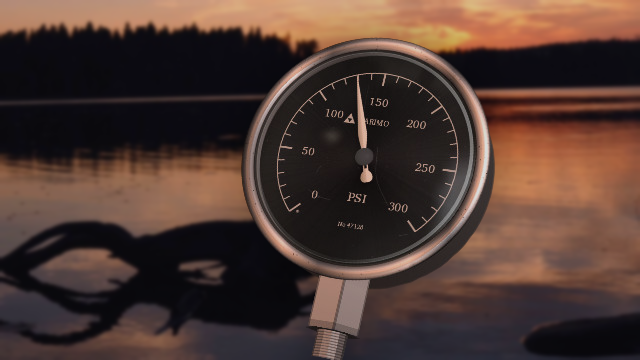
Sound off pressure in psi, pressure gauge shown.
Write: 130 psi
